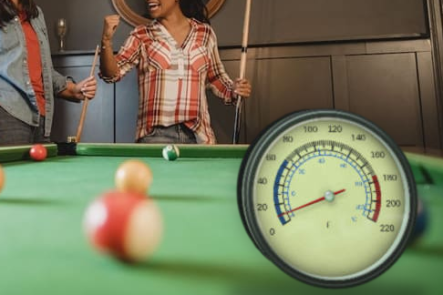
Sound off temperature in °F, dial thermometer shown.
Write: 10 °F
